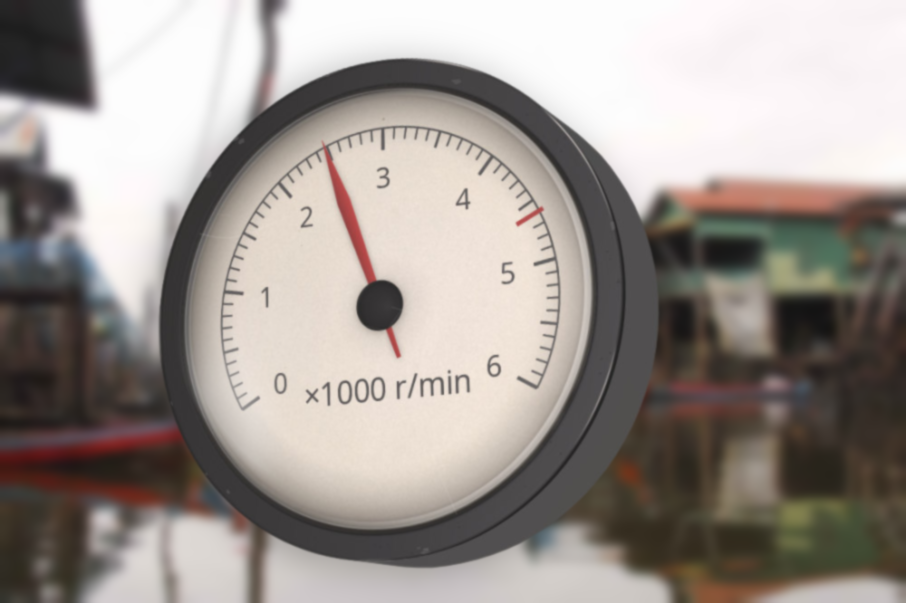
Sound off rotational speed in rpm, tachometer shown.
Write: 2500 rpm
